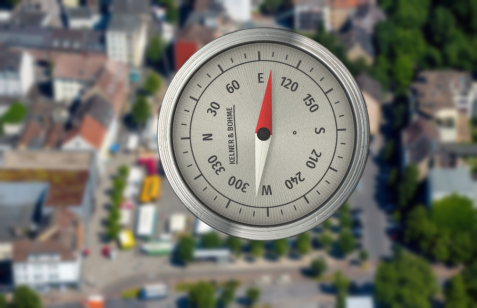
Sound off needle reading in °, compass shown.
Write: 100 °
